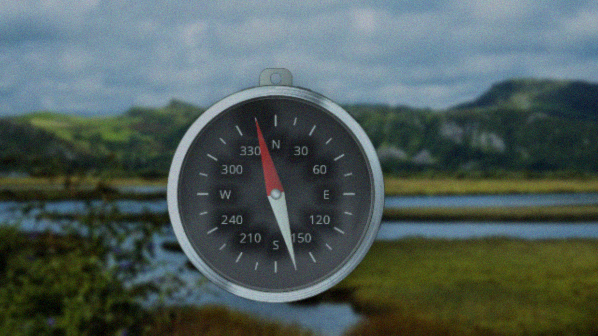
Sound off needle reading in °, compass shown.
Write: 345 °
